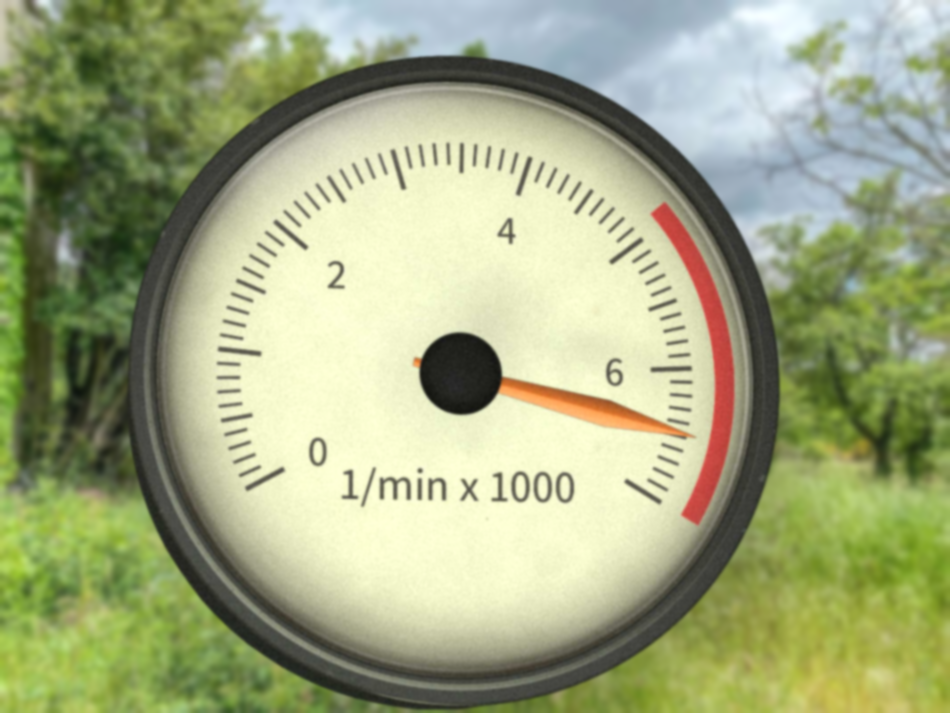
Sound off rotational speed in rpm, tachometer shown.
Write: 6500 rpm
